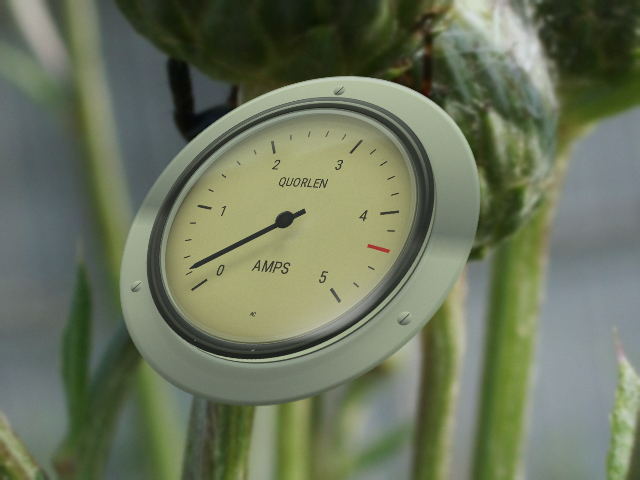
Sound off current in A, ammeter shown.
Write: 0.2 A
